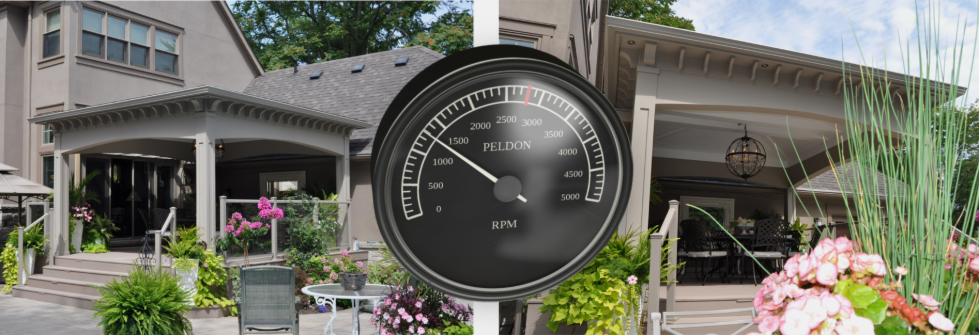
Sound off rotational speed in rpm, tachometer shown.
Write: 1300 rpm
